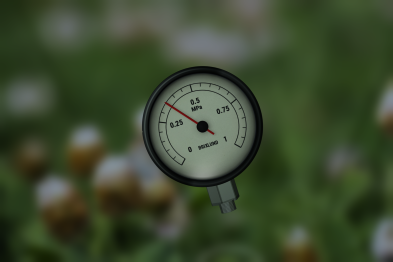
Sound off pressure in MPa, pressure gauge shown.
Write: 0.35 MPa
